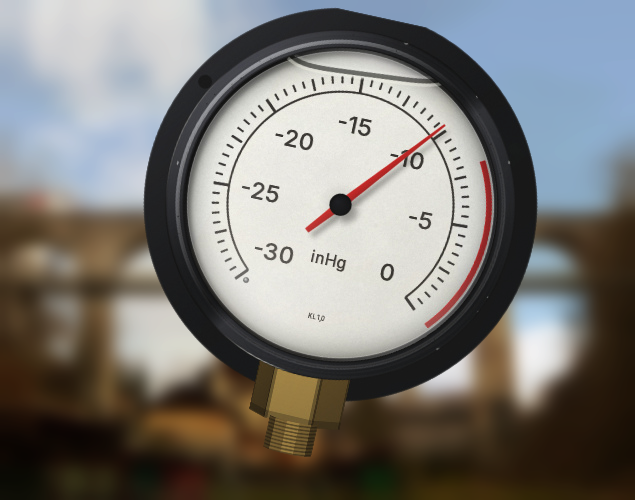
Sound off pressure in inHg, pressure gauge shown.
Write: -10.25 inHg
